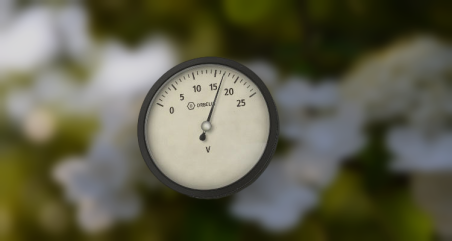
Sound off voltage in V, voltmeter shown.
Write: 17 V
